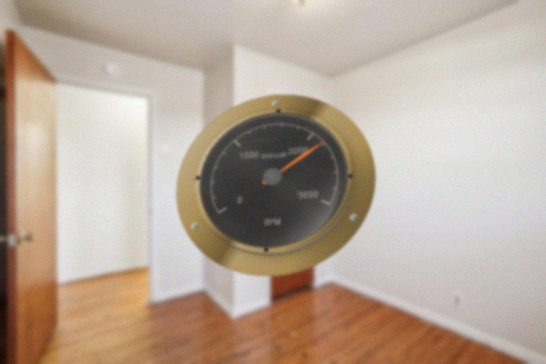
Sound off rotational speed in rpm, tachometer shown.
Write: 2200 rpm
